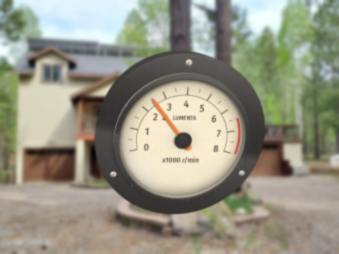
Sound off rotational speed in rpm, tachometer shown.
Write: 2500 rpm
